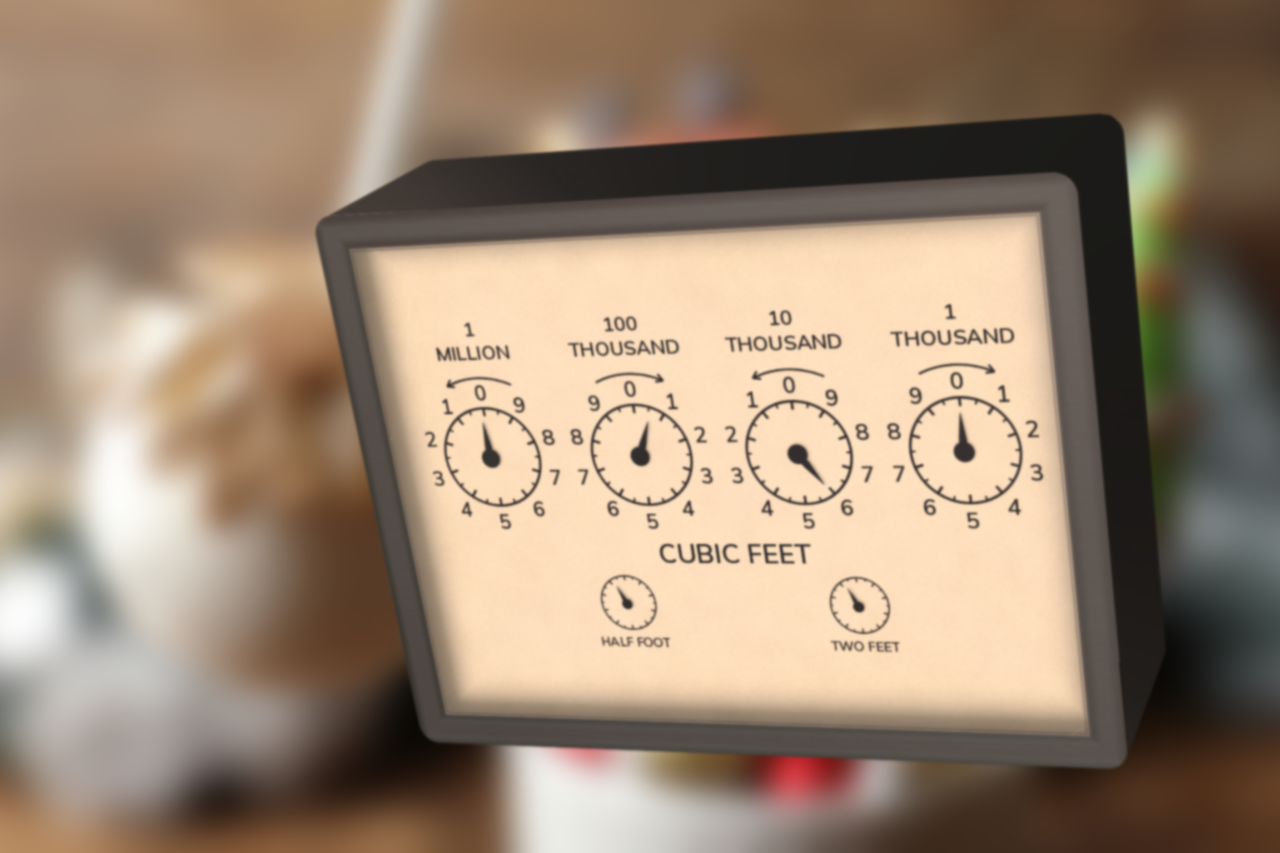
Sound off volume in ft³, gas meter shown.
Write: 6000 ft³
